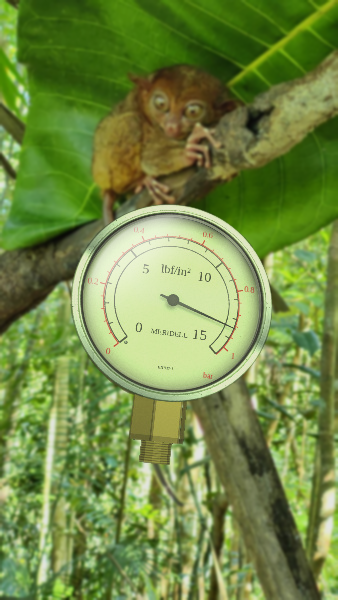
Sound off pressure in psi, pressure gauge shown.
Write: 13.5 psi
